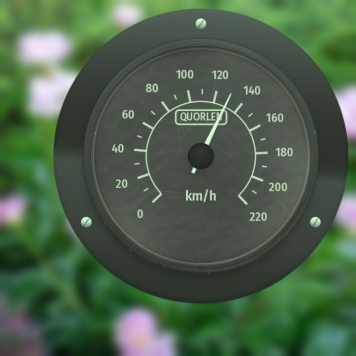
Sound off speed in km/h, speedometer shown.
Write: 130 km/h
